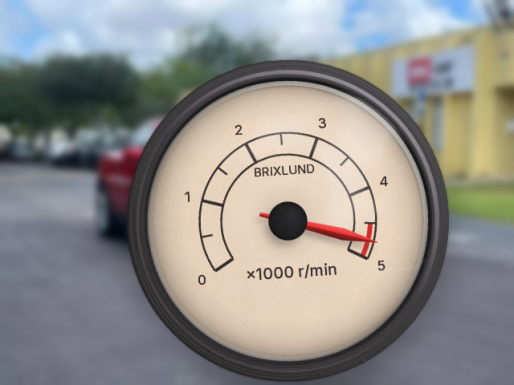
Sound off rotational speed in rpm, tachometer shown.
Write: 4750 rpm
